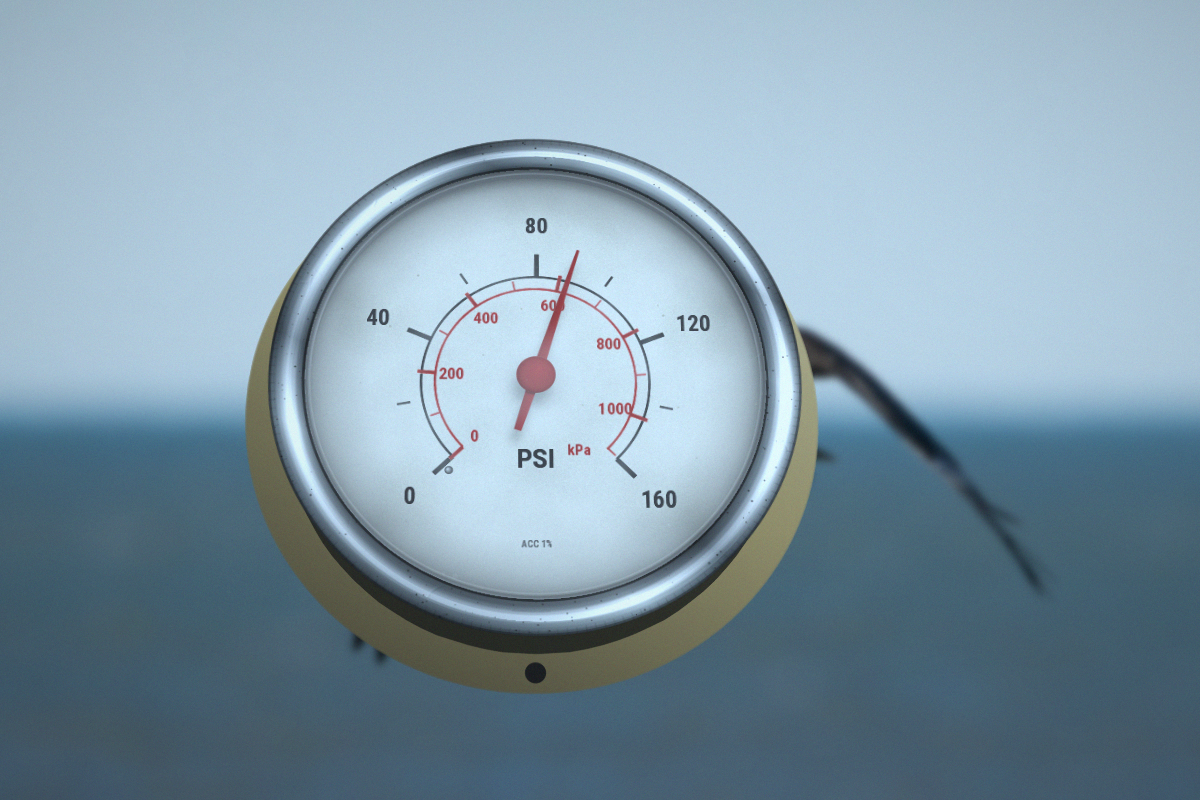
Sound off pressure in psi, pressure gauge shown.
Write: 90 psi
